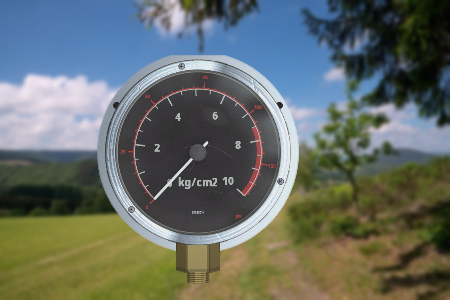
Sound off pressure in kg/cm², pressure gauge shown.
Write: 0 kg/cm²
